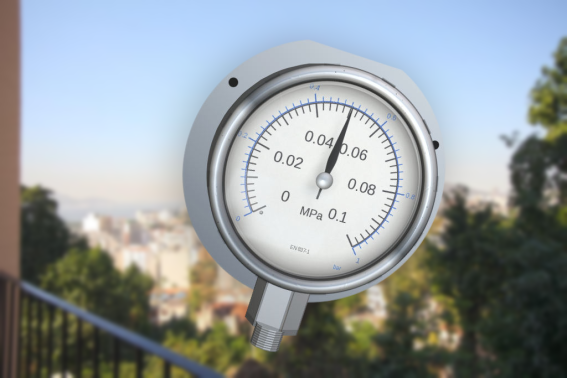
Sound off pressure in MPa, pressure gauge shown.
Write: 0.05 MPa
